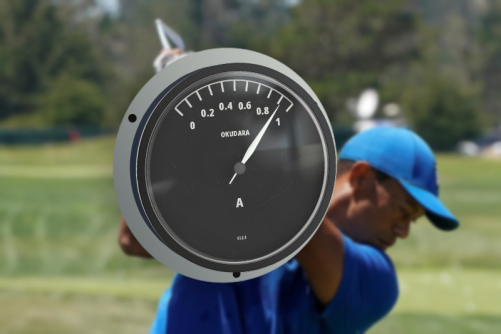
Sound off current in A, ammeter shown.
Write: 0.9 A
